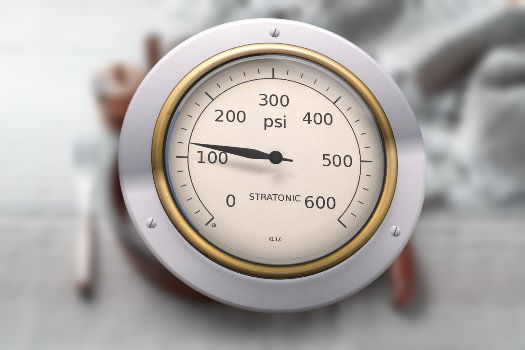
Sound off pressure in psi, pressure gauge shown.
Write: 120 psi
